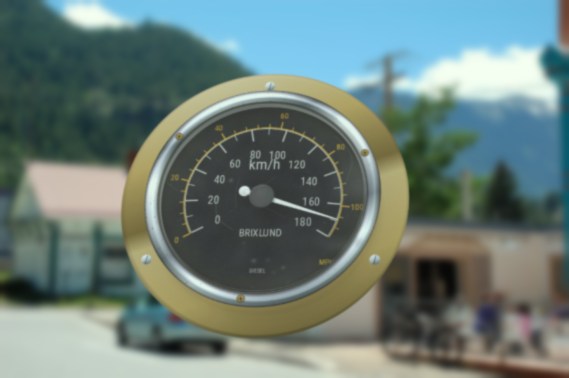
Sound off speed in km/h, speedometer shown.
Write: 170 km/h
